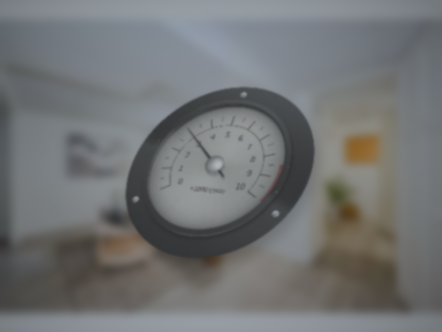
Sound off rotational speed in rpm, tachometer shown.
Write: 3000 rpm
